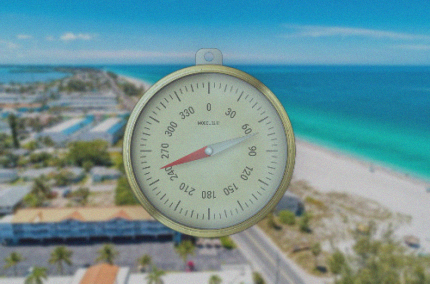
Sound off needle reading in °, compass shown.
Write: 250 °
